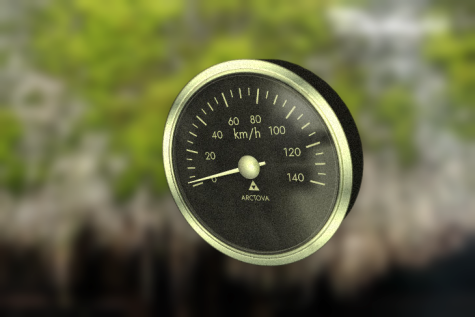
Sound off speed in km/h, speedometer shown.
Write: 2.5 km/h
